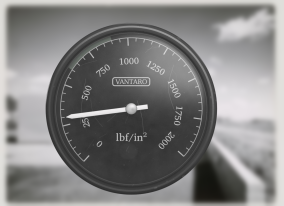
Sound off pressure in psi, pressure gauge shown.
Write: 300 psi
